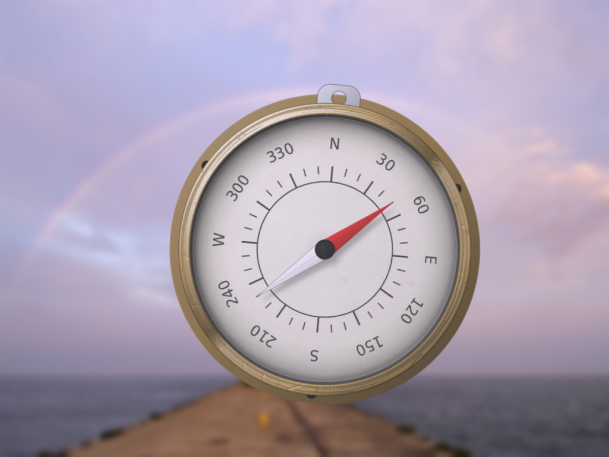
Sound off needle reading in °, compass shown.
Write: 50 °
